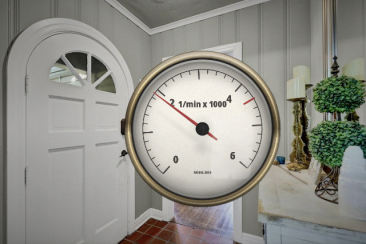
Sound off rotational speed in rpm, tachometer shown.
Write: 1900 rpm
